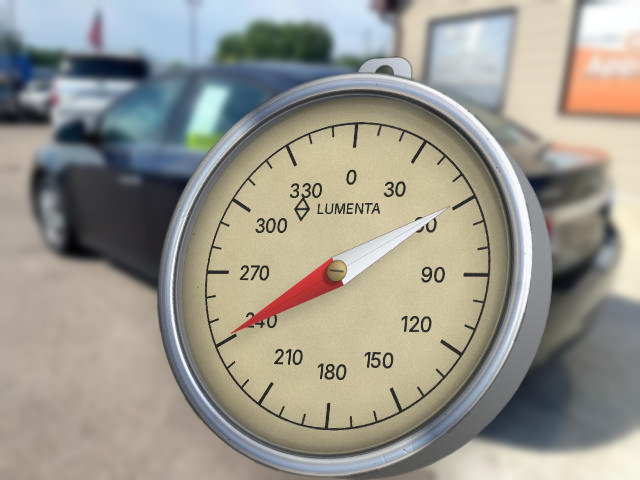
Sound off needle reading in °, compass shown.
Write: 240 °
